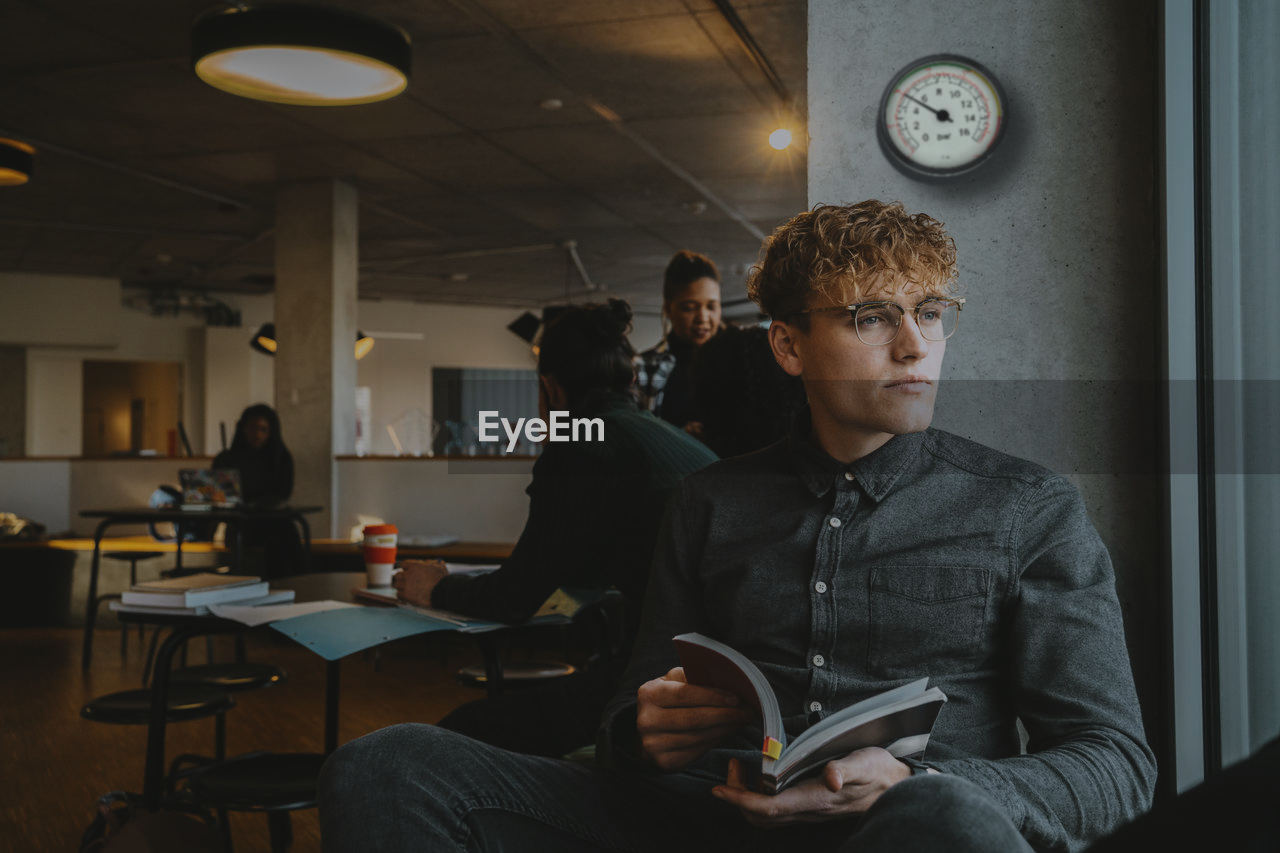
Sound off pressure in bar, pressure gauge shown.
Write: 5 bar
